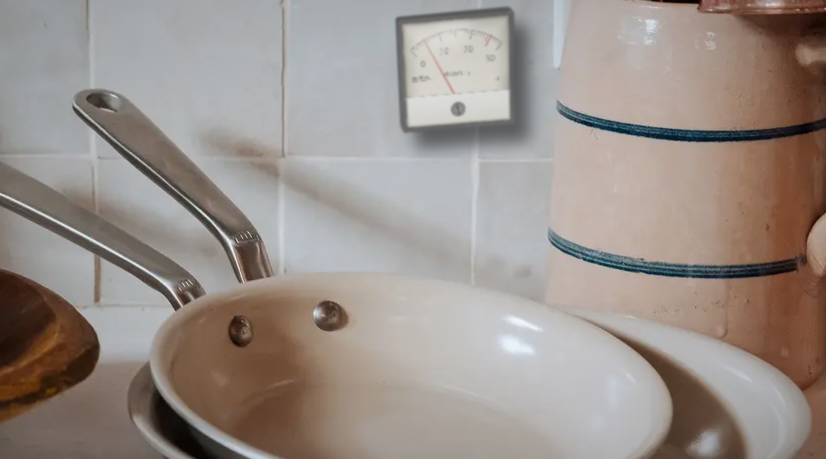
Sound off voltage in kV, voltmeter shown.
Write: 5 kV
